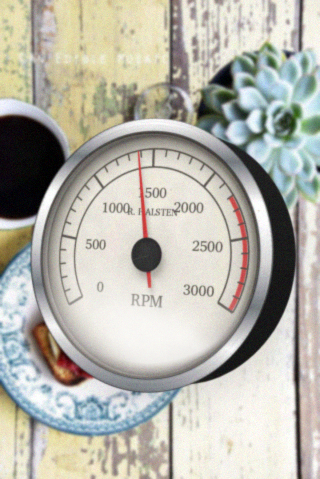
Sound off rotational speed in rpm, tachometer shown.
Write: 1400 rpm
